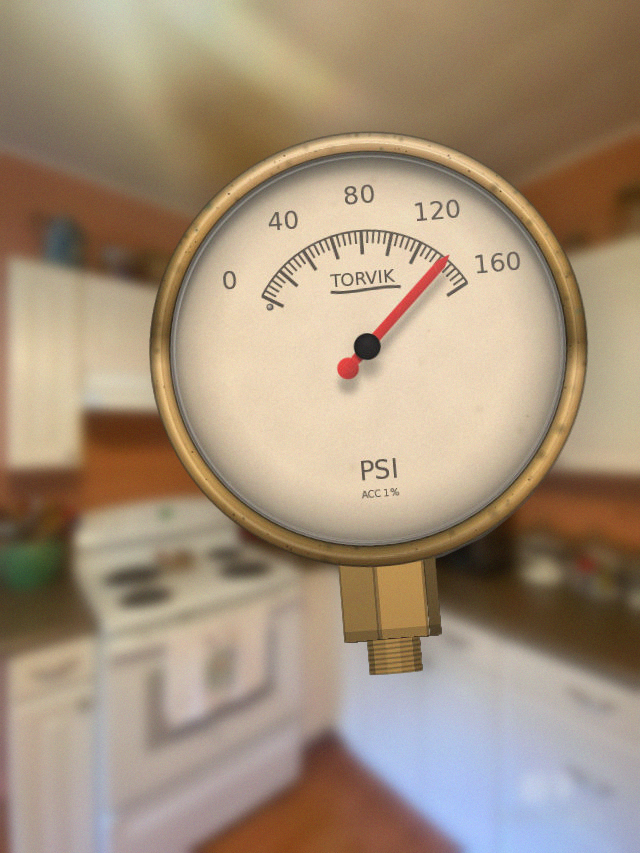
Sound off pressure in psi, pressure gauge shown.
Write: 140 psi
